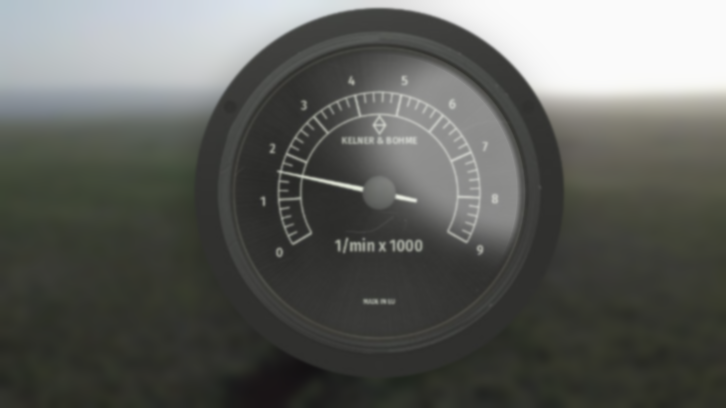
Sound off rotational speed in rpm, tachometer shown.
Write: 1600 rpm
